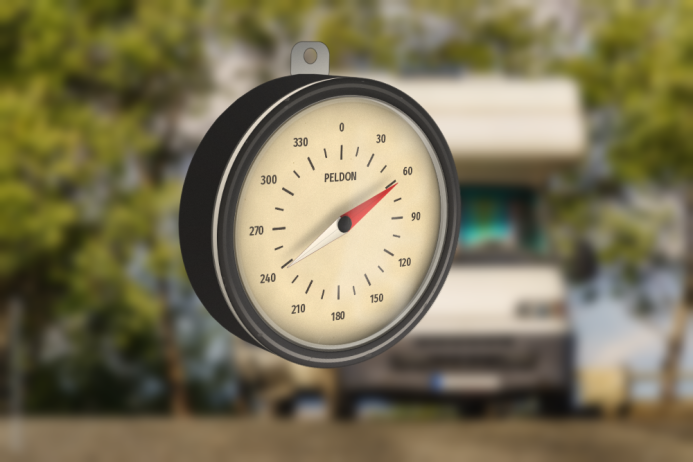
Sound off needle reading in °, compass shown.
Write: 60 °
